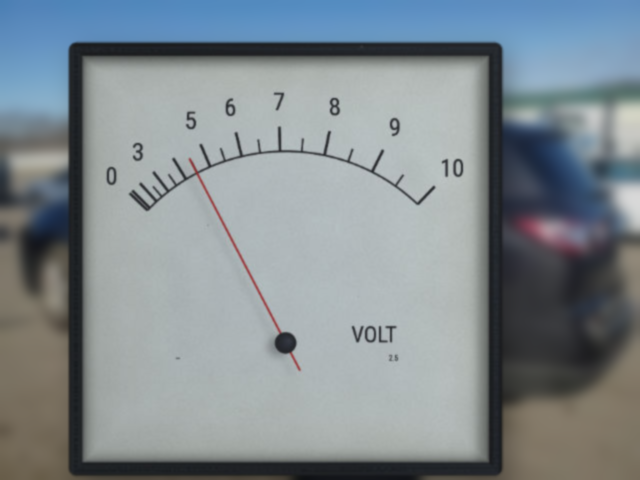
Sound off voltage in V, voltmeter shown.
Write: 4.5 V
